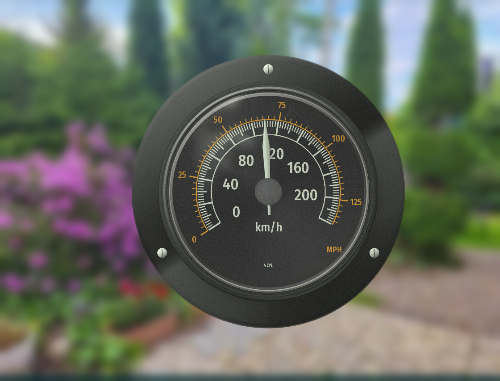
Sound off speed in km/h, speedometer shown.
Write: 110 km/h
